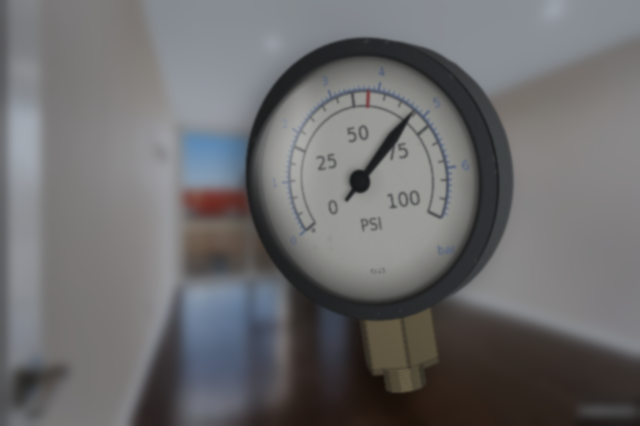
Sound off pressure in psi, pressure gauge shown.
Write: 70 psi
